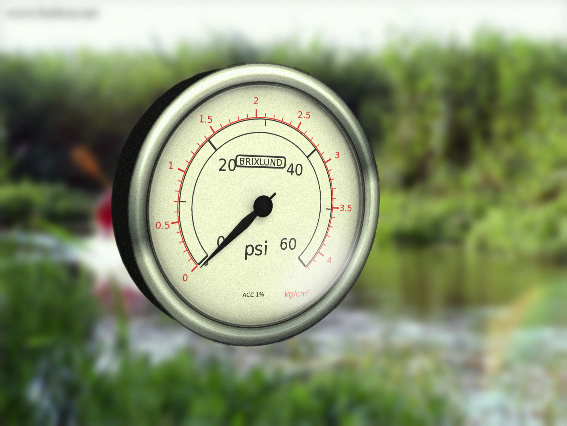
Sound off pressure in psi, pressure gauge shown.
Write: 0 psi
